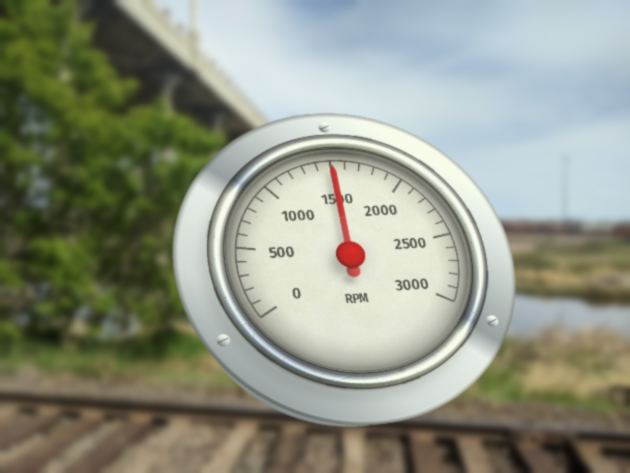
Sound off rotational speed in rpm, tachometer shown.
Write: 1500 rpm
